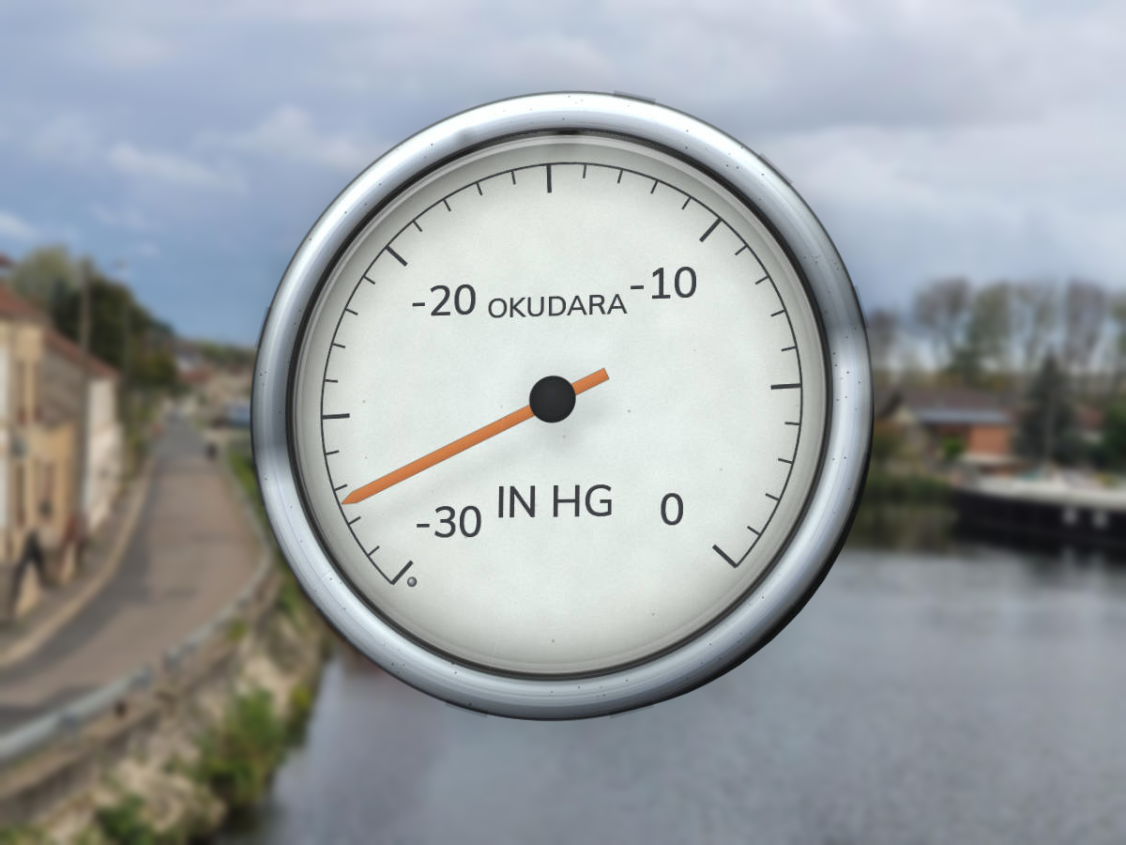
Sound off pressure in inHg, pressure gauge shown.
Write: -27.5 inHg
